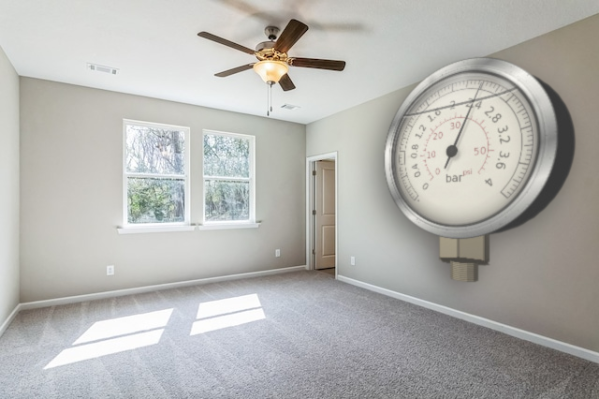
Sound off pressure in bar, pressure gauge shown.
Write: 2.4 bar
